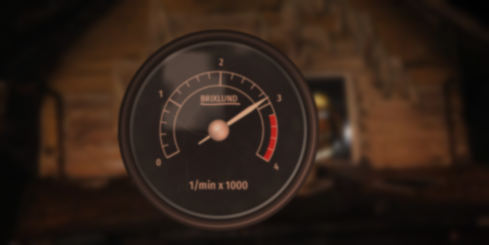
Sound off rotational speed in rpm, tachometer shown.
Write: 2900 rpm
